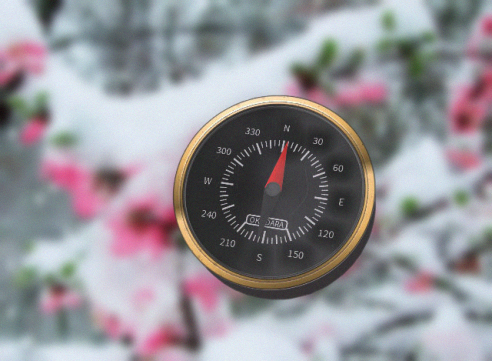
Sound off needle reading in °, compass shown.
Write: 5 °
